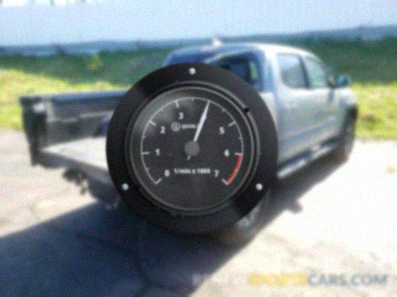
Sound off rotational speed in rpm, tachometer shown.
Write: 4000 rpm
